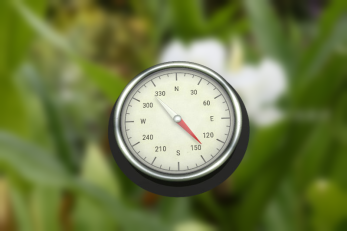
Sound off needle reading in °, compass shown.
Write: 140 °
